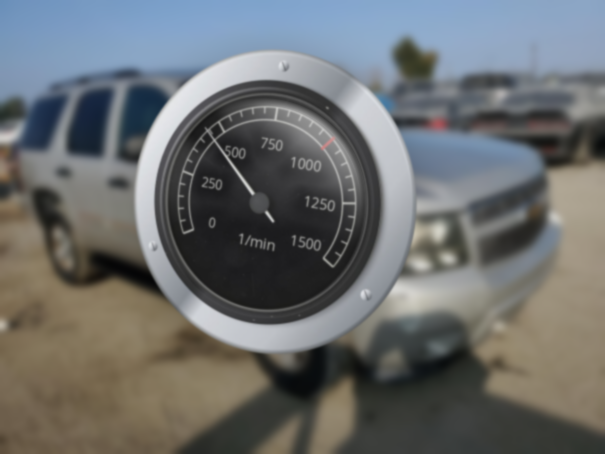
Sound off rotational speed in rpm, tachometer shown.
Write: 450 rpm
